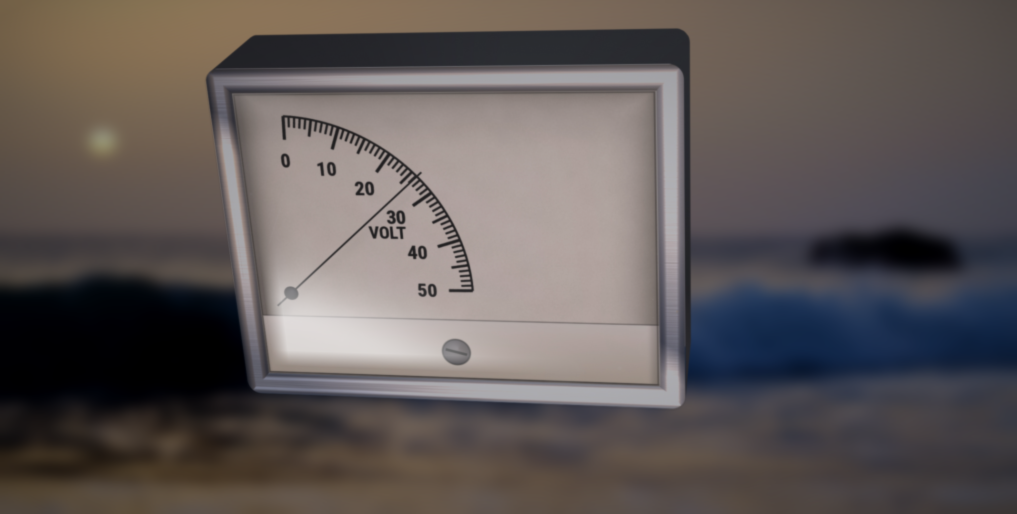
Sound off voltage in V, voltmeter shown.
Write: 26 V
